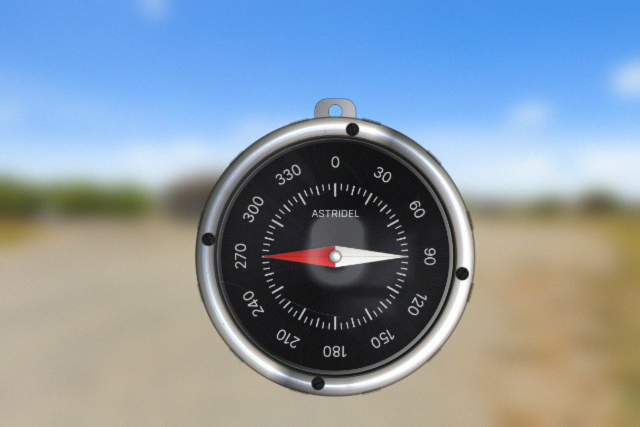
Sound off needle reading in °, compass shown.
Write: 270 °
